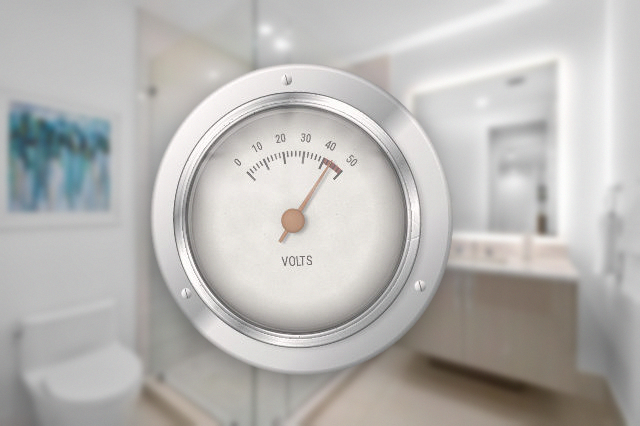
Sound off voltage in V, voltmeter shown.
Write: 44 V
